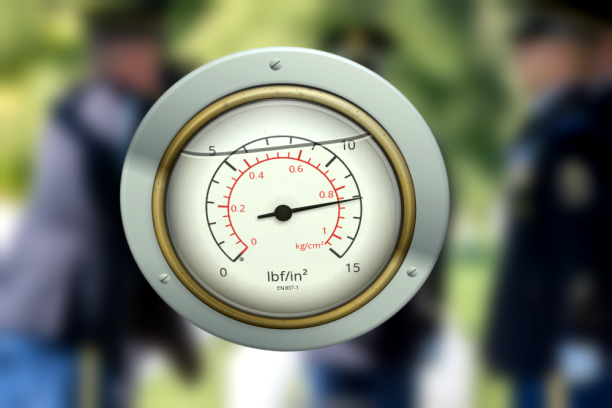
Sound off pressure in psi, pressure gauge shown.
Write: 12 psi
